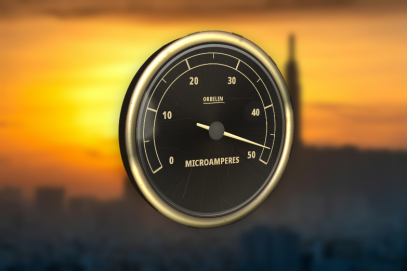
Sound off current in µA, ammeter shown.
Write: 47.5 µA
